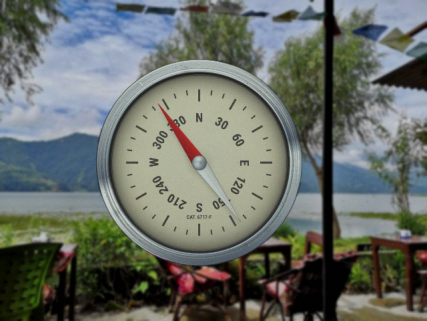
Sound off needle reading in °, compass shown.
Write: 325 °
